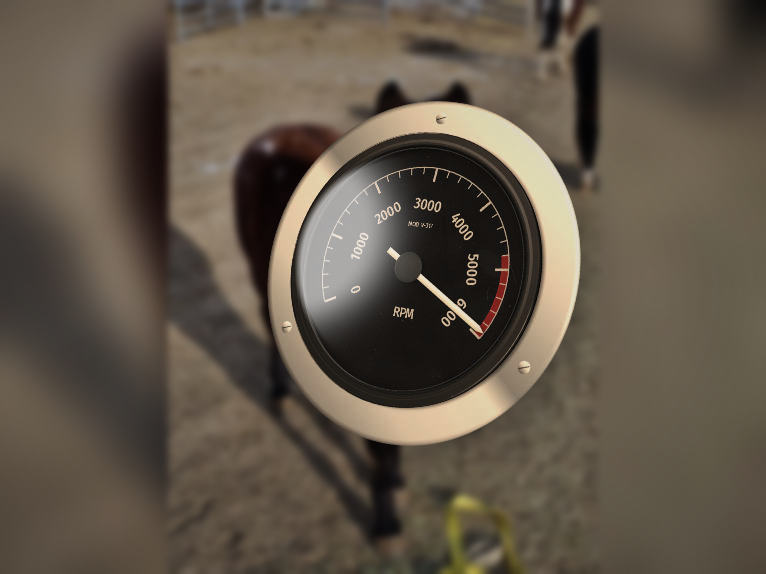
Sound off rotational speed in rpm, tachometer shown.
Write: 5900 rpm
